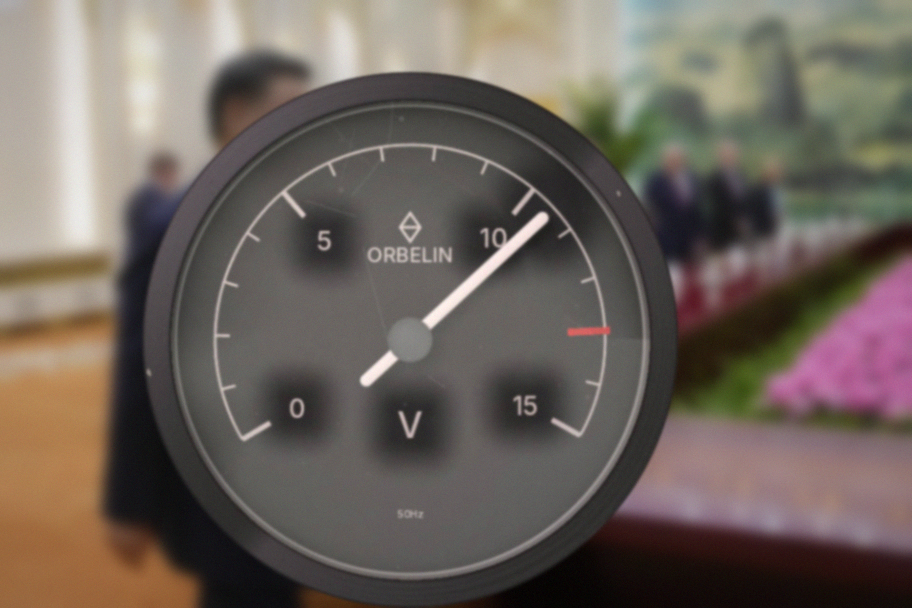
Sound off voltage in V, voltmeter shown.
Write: 10.5 V
